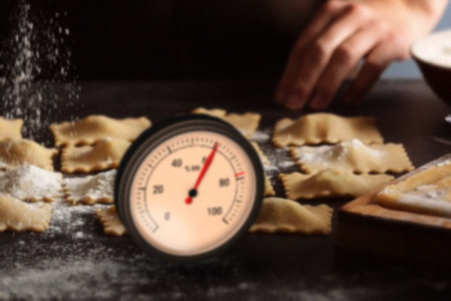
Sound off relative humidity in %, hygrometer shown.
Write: 60 %
